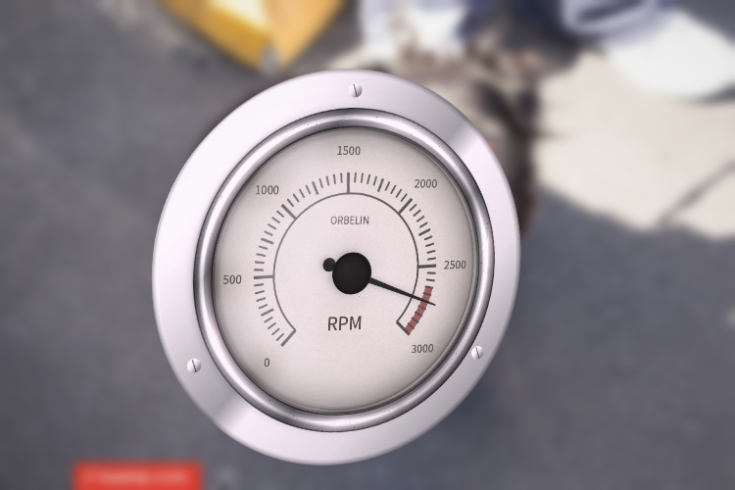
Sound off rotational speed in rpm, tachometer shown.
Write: 2750 rpm
